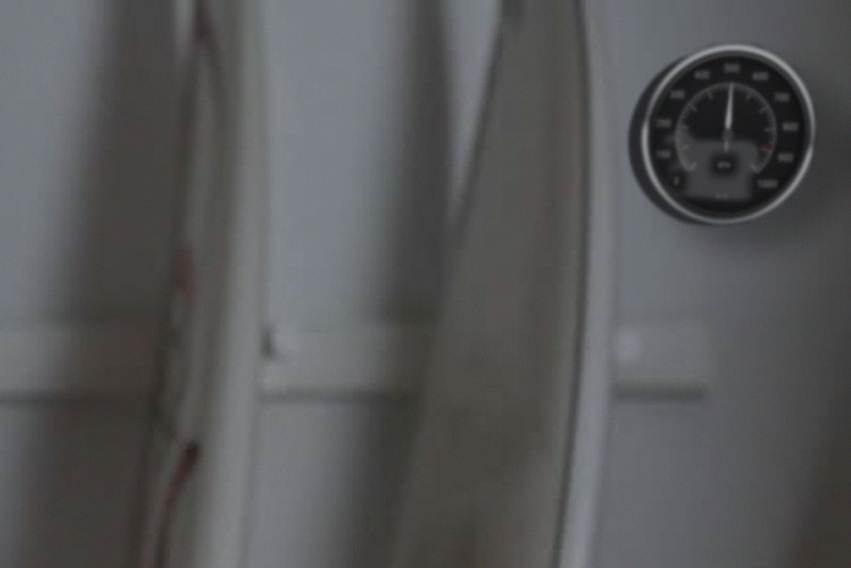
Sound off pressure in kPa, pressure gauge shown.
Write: 500 kPa
